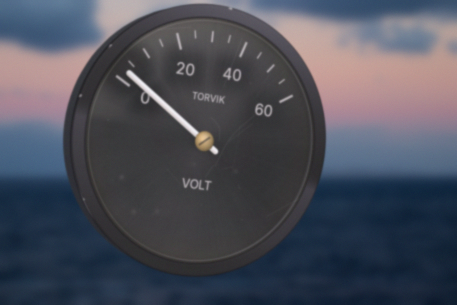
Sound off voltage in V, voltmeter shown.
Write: 2.5 V
